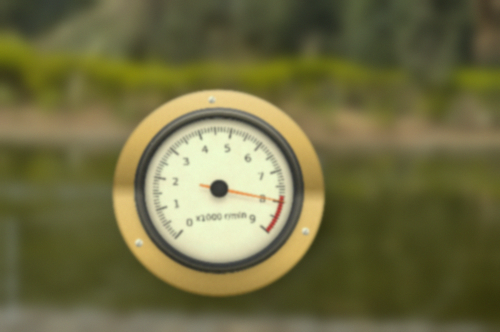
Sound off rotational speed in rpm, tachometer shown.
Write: 8000 rpm
